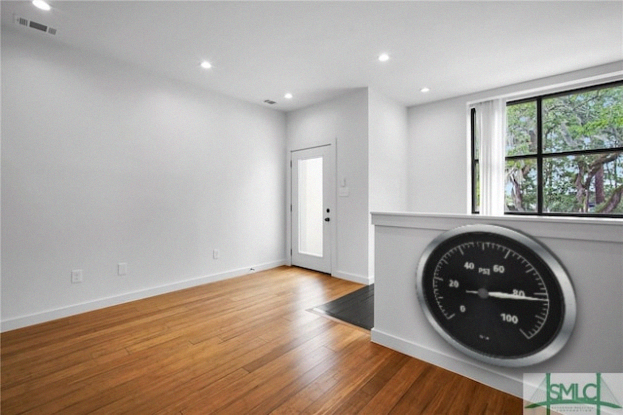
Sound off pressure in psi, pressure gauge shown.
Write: 82 psi
